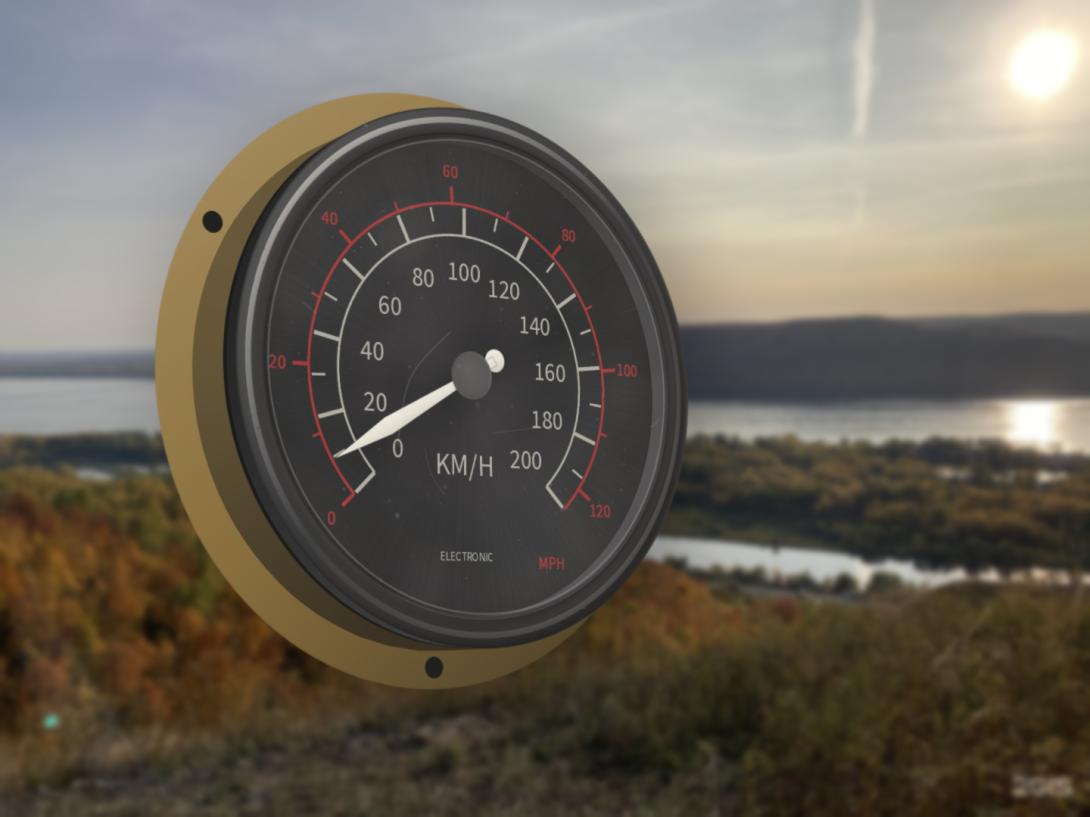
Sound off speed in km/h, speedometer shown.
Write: 10 km/h
